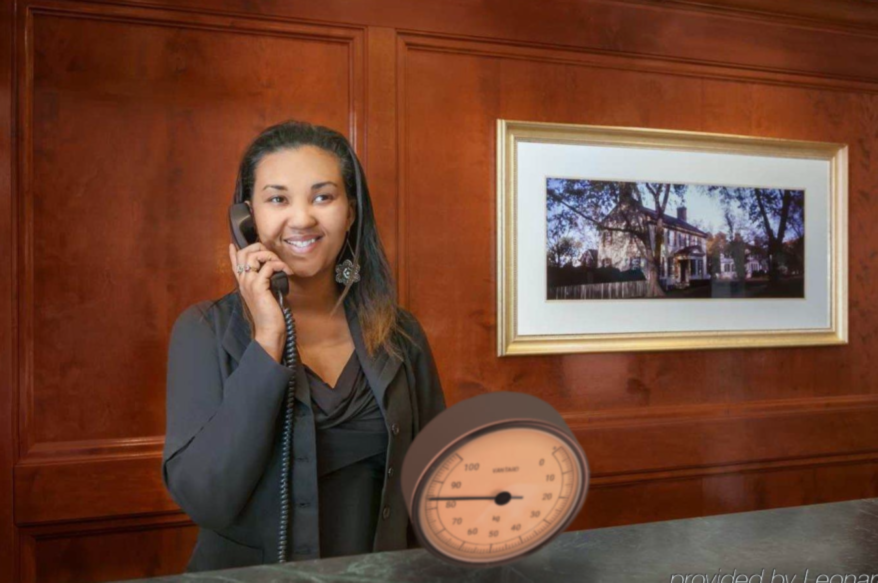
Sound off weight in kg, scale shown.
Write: 85 kg
